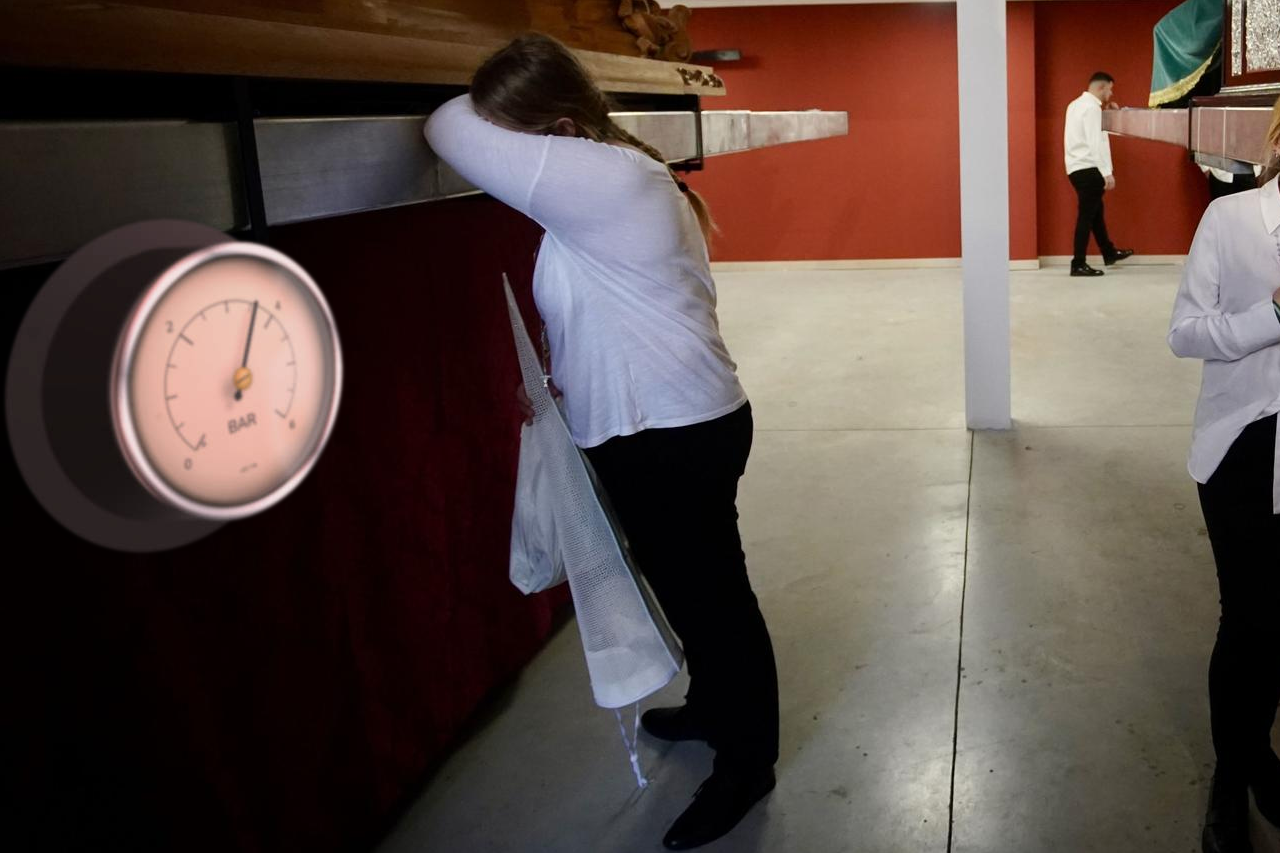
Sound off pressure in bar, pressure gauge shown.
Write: 3.5 bar
